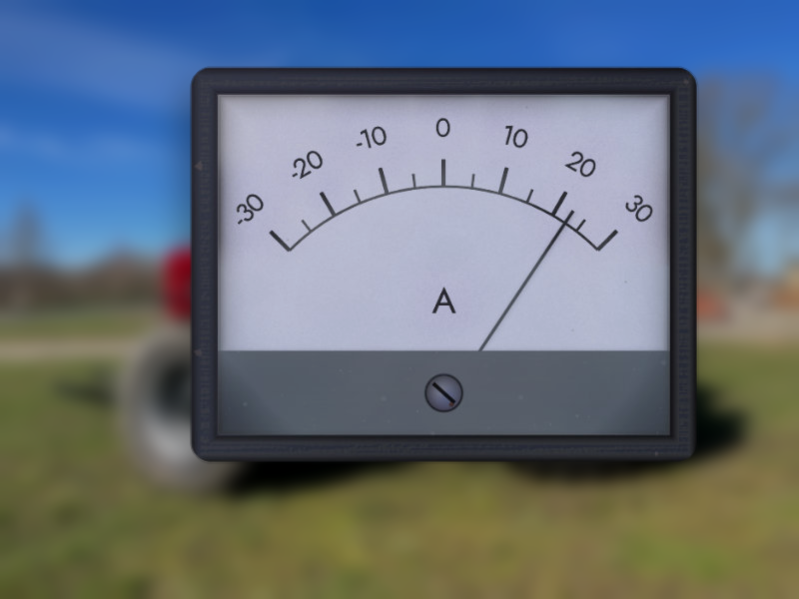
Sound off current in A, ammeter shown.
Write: 22.5 A
